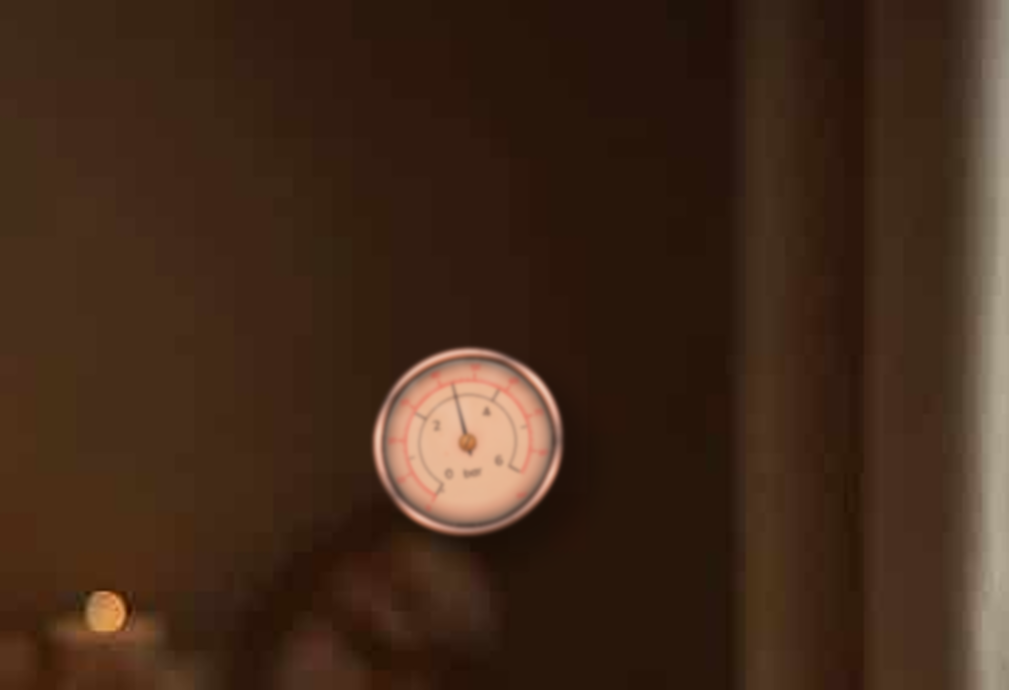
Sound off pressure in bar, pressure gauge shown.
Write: 3 bar
